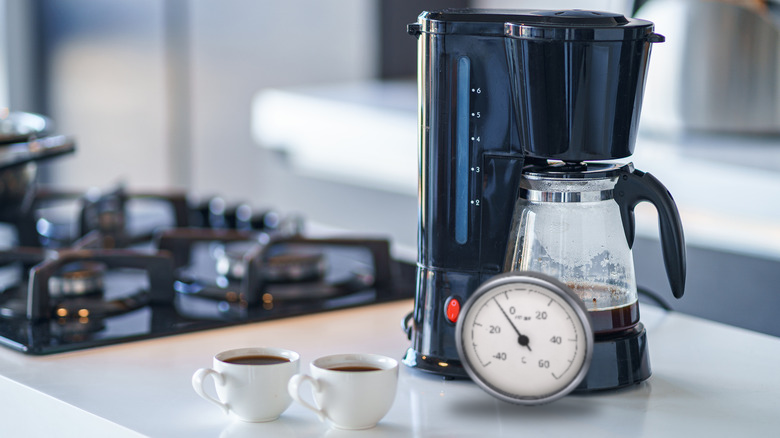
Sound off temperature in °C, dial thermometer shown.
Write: -5 °C
